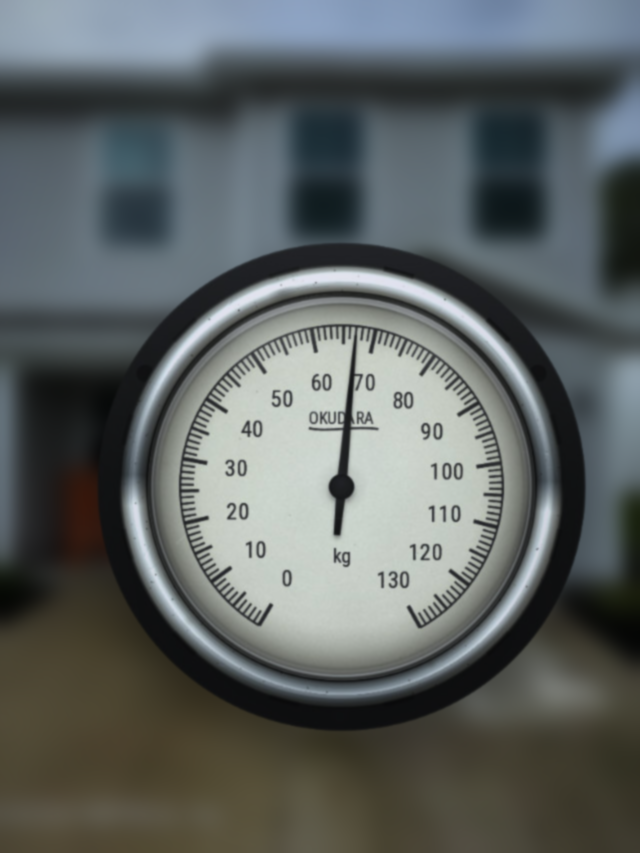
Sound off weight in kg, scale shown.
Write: 67 kg
